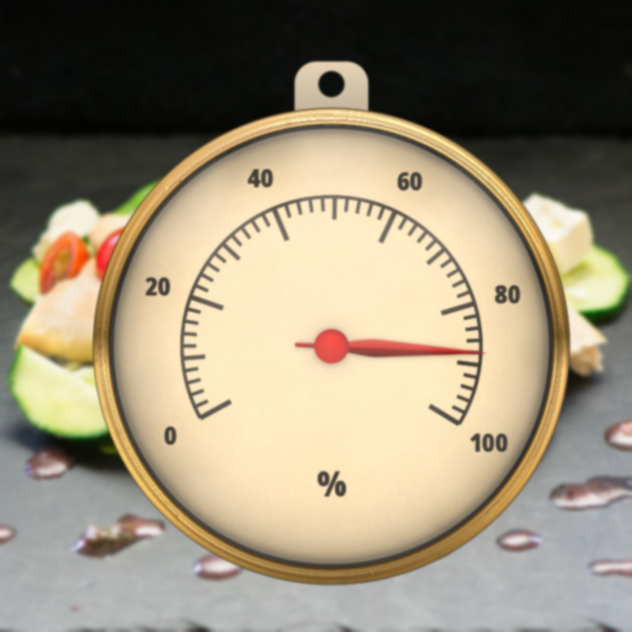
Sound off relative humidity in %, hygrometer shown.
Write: 88 %
